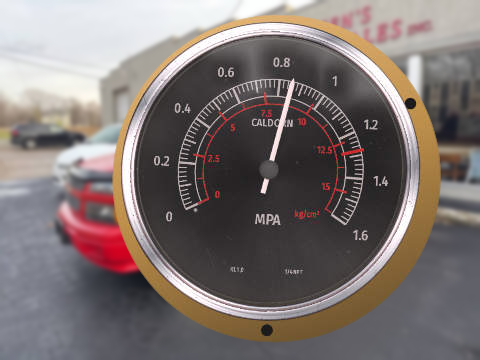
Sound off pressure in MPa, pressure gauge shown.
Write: 0.86 MPa
